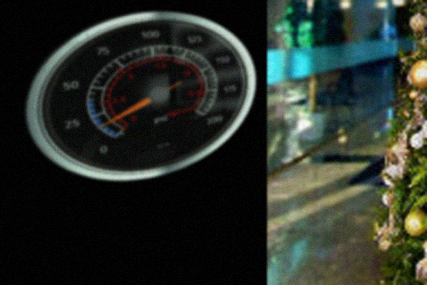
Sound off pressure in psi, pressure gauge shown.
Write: 15 psi
